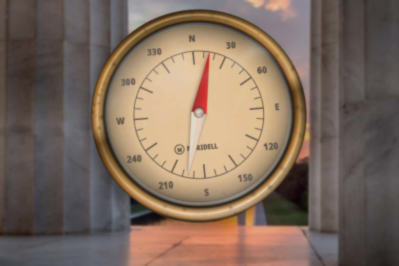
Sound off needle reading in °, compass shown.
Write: 15 °
